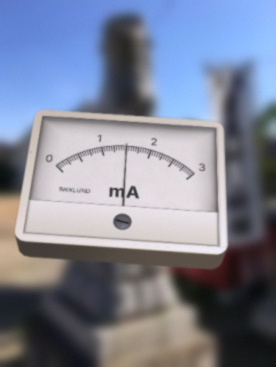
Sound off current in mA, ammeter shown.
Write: 1.5 mA
